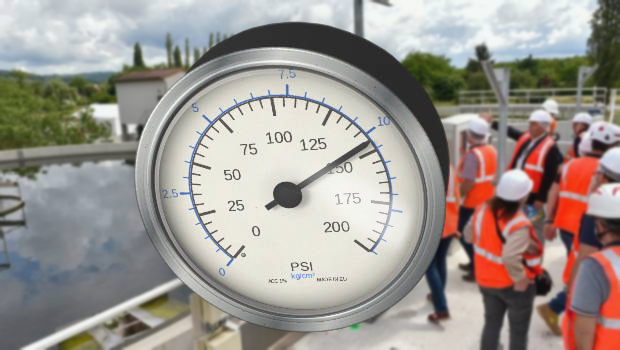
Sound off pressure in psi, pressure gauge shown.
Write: 145 psi
